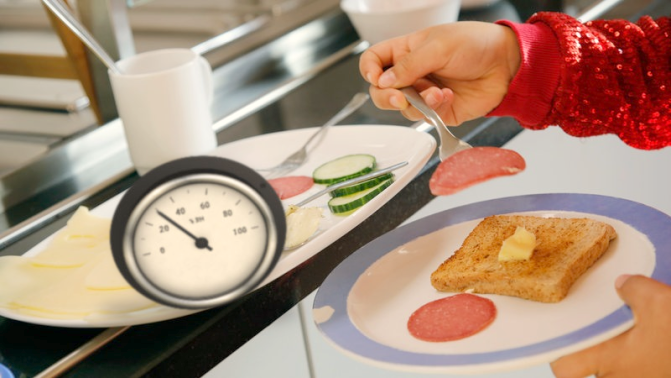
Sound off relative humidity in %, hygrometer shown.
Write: 30 %
